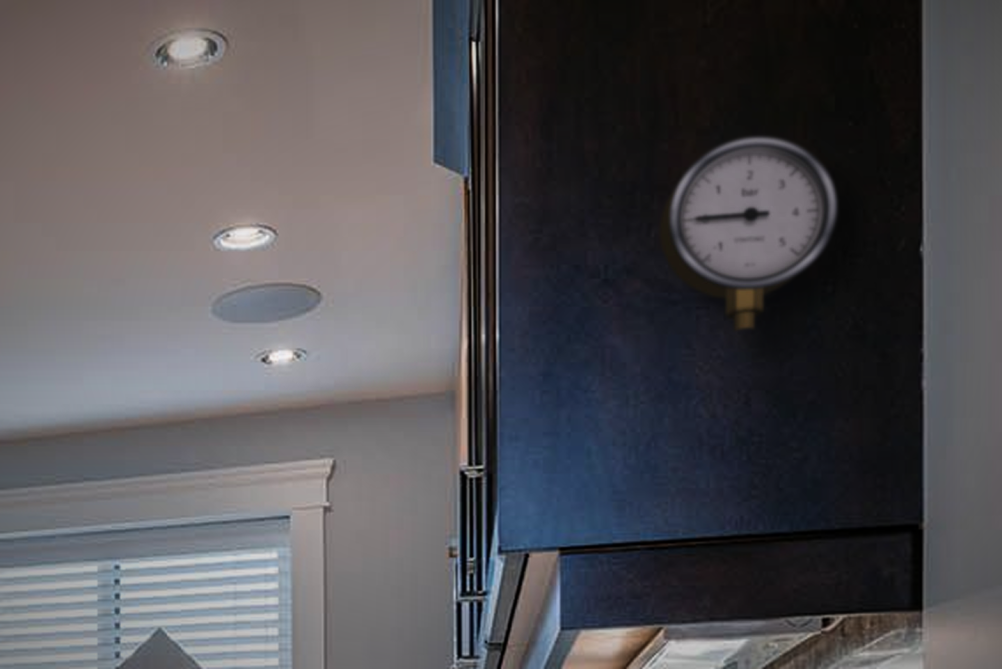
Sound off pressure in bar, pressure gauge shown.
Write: 0 bar
